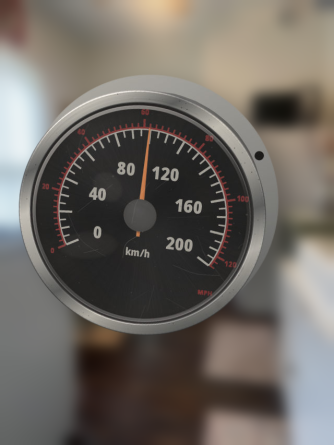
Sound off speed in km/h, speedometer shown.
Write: 100 km/h
